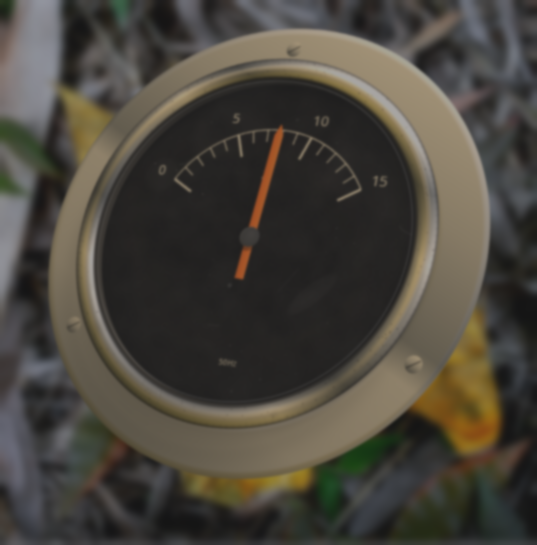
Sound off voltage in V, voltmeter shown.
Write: 8 V
